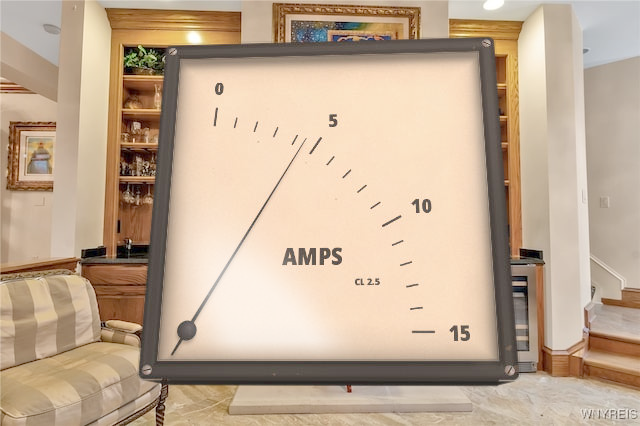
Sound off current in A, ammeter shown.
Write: 4.5 A
